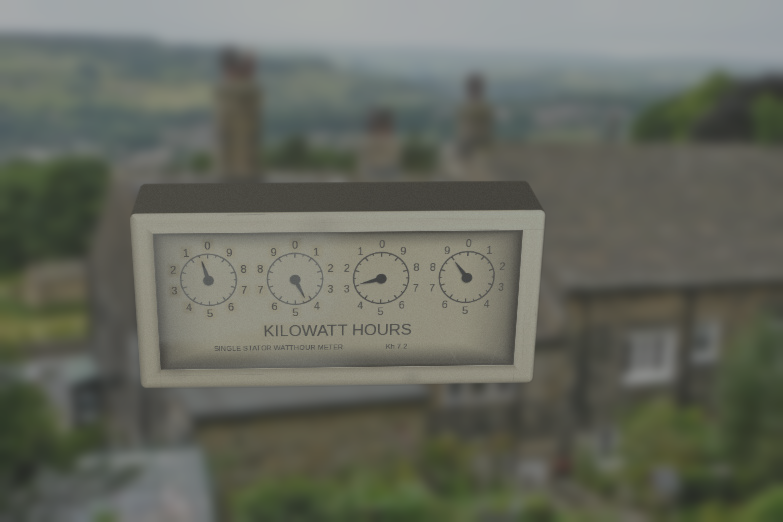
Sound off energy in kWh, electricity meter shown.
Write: 429 kWh
